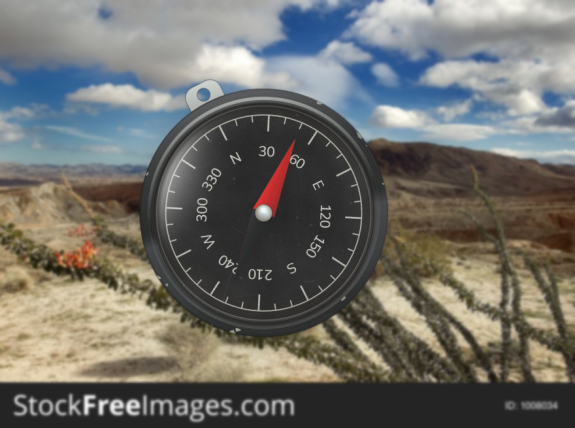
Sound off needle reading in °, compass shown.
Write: 50 °
